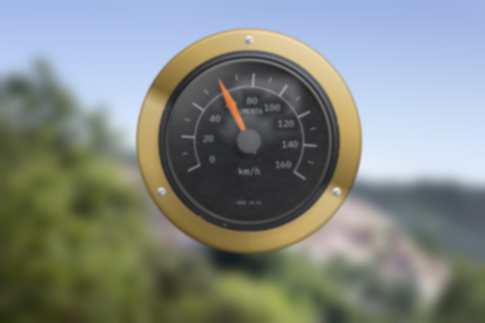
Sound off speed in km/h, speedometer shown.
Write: 60 km/h
